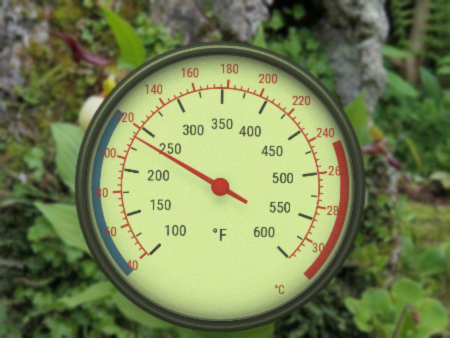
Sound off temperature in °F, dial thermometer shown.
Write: 237.5 °F
